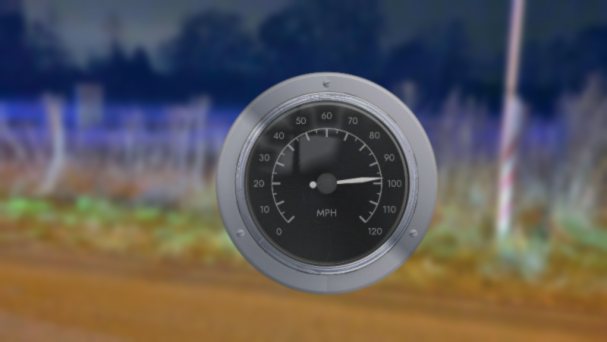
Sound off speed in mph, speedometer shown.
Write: 97.5 mph
